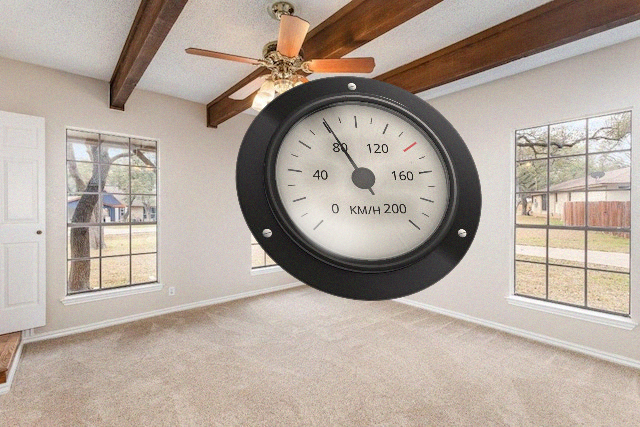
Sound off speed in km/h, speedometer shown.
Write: 80 km/h
